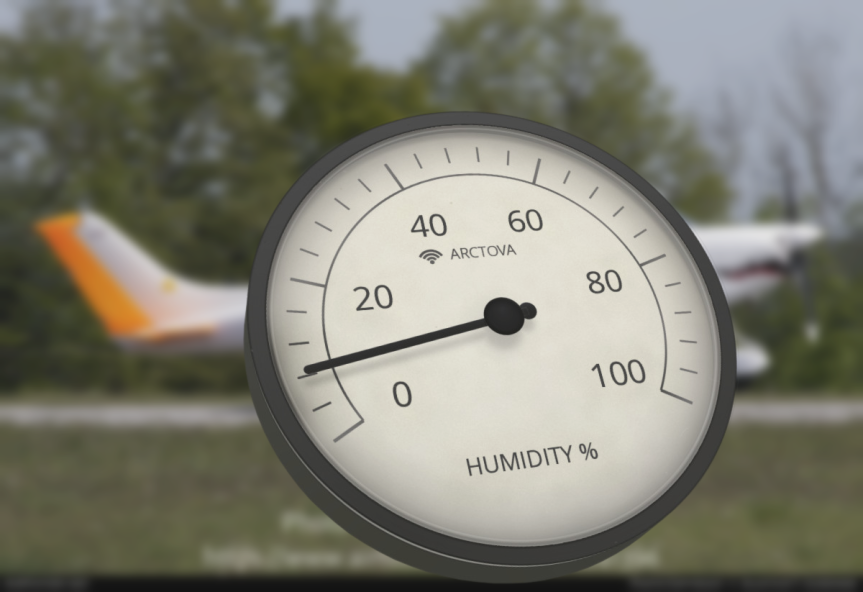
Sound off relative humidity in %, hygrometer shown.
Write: 8 %
